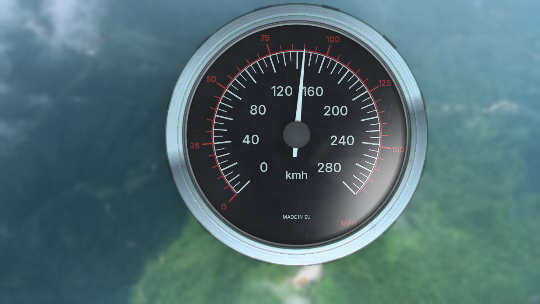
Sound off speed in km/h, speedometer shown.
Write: 145 km/h
